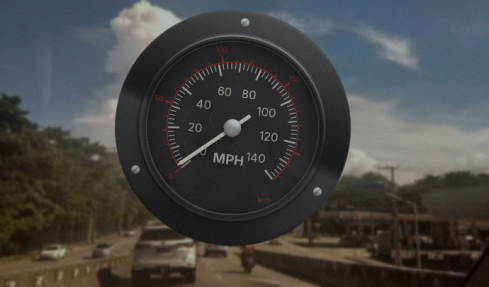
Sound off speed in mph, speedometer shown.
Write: 2 mph
